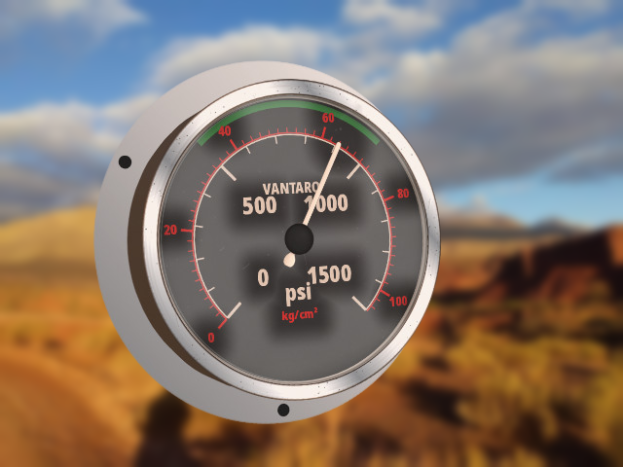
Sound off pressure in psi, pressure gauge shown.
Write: 900 psi
